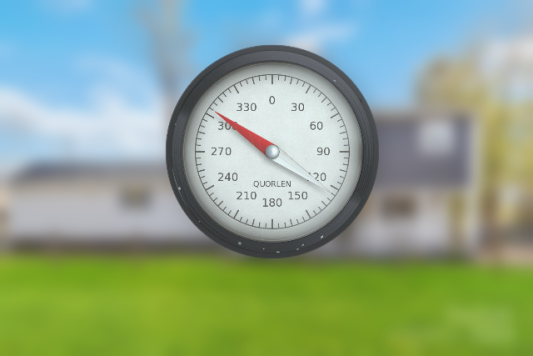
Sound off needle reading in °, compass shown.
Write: 305 °
